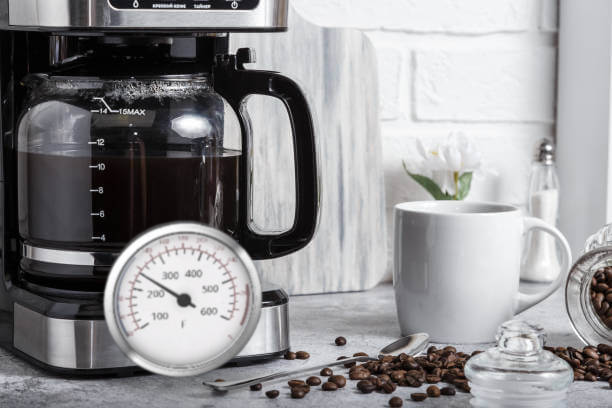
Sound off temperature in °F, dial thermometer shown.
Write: 240 °F
